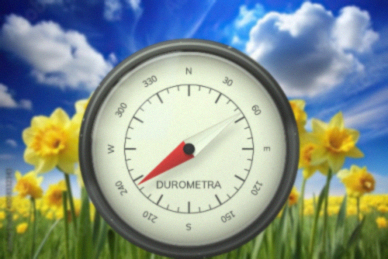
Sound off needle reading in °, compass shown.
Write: 235 °
